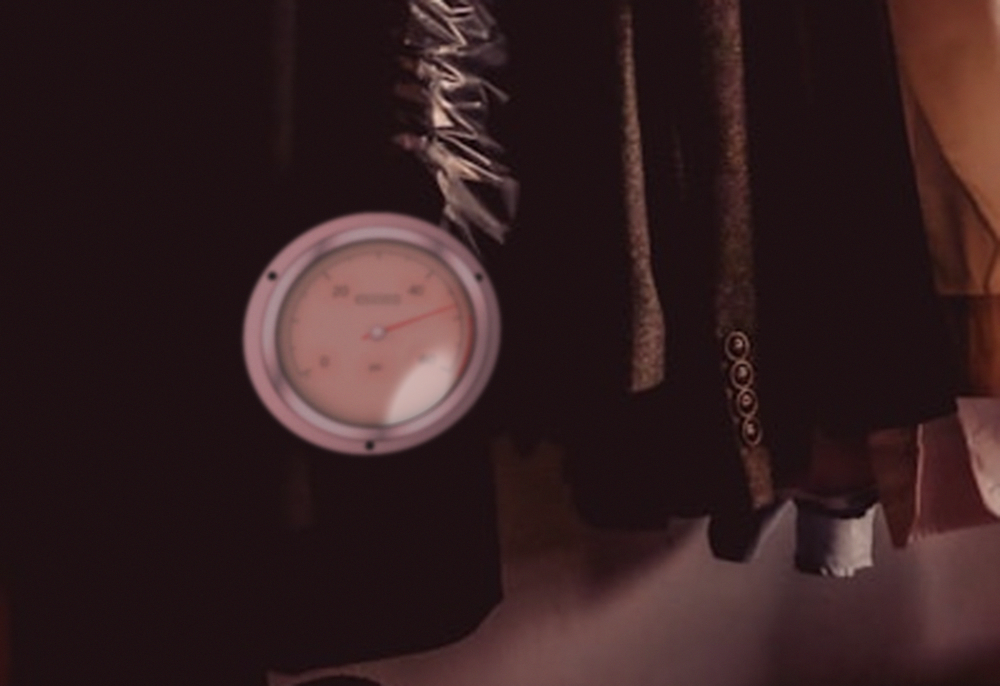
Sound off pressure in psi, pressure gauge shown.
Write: 47.5 psi
